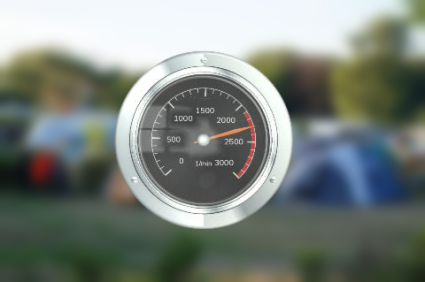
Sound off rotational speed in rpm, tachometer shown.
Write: 2300 rpm
